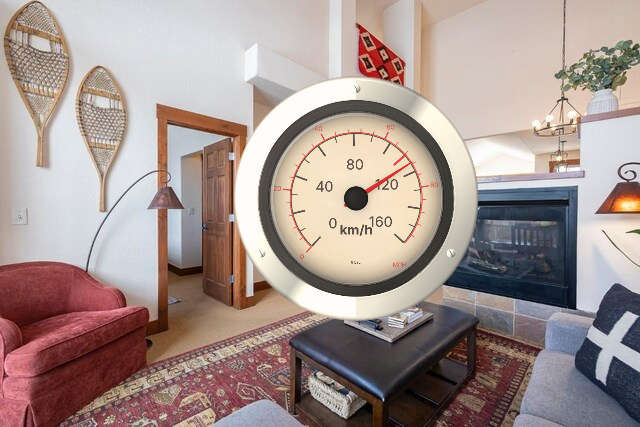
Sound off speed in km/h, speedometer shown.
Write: 115 km/h
